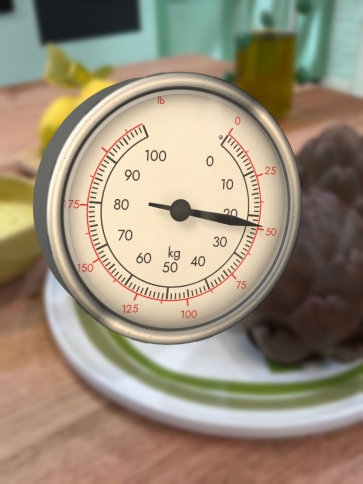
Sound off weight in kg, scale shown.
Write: 22 kg
